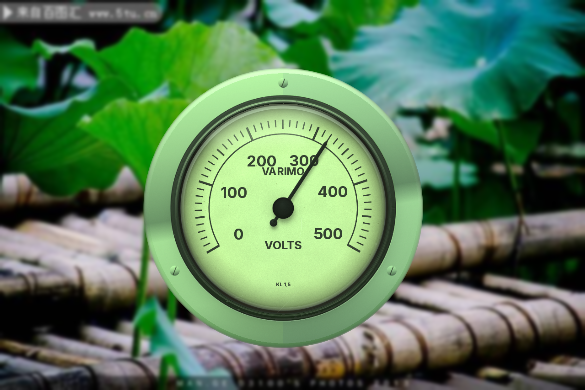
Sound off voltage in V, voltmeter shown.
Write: 320 V
